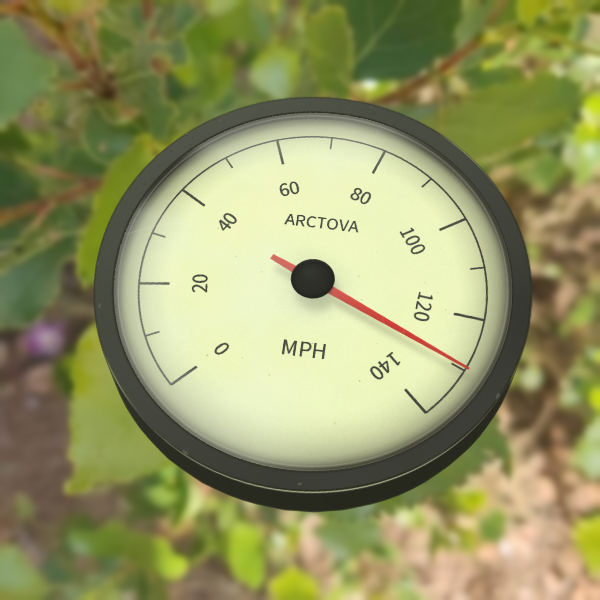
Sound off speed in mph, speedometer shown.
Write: 130 mph
